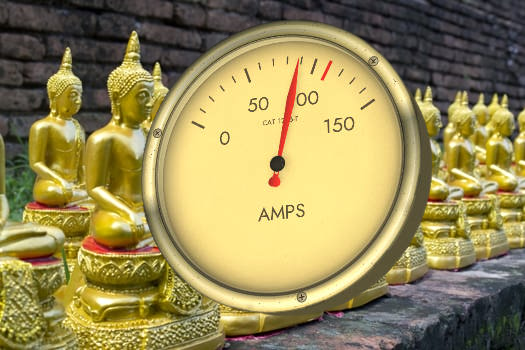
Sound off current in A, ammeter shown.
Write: 90 A
